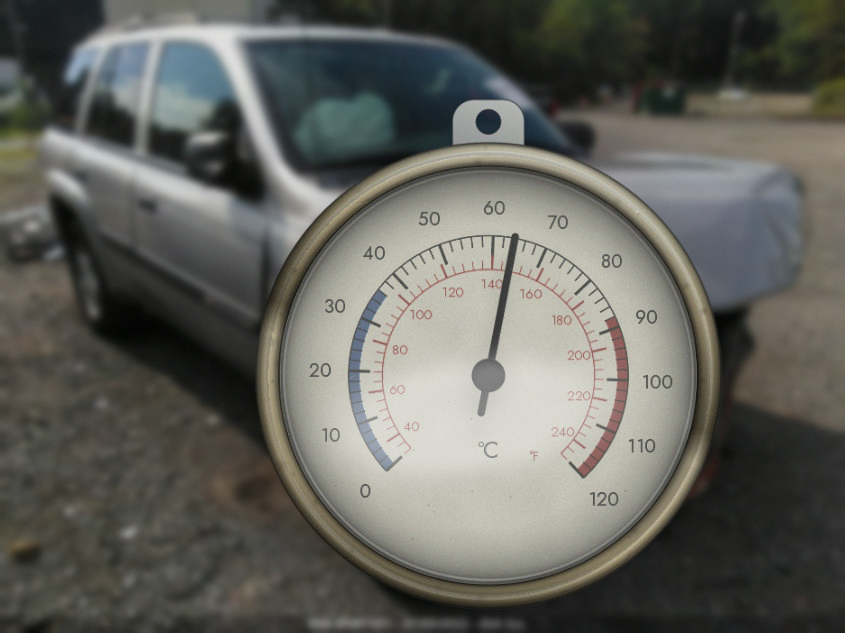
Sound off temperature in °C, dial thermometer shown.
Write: 64 °C
